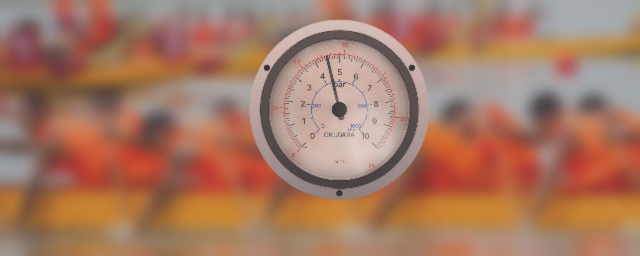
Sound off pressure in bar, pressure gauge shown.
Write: 4.5 bar
